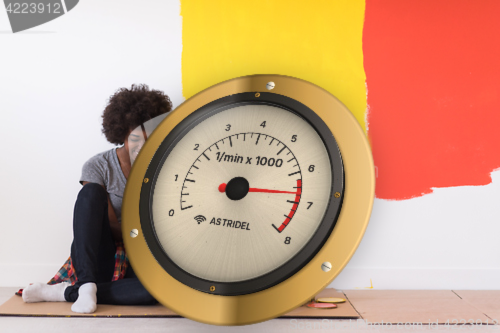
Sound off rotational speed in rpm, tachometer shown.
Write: 6750 rpm
